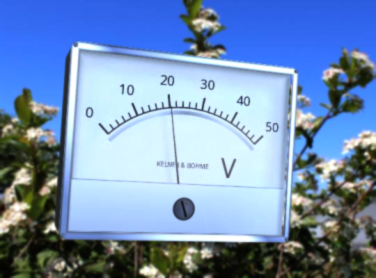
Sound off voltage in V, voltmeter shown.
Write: 20 V
